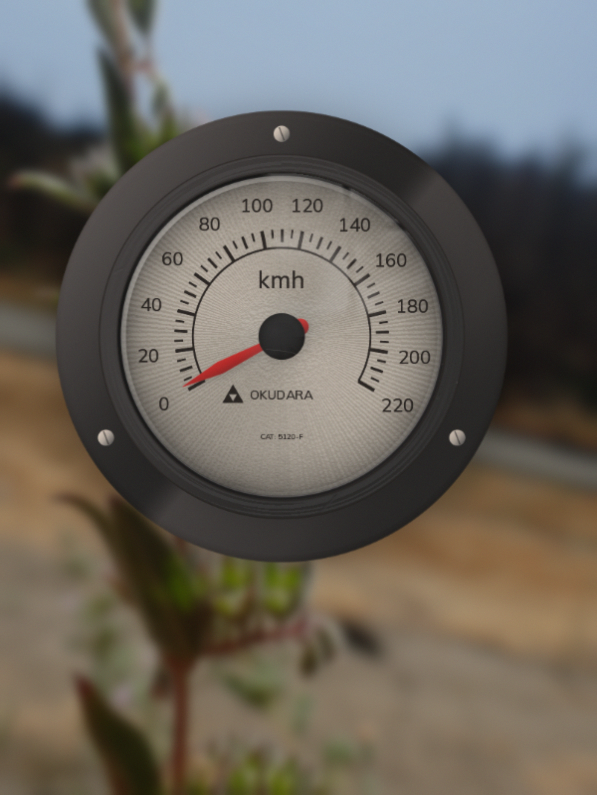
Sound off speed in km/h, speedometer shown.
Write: 2.5 km/h
